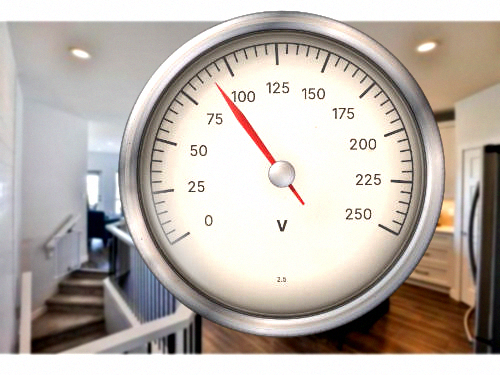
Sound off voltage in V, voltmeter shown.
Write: 90 V
